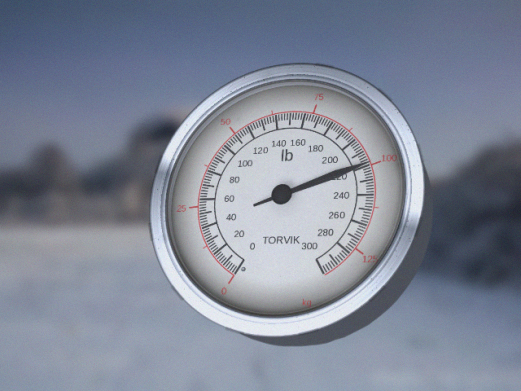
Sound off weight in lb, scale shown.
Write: 220 lb
